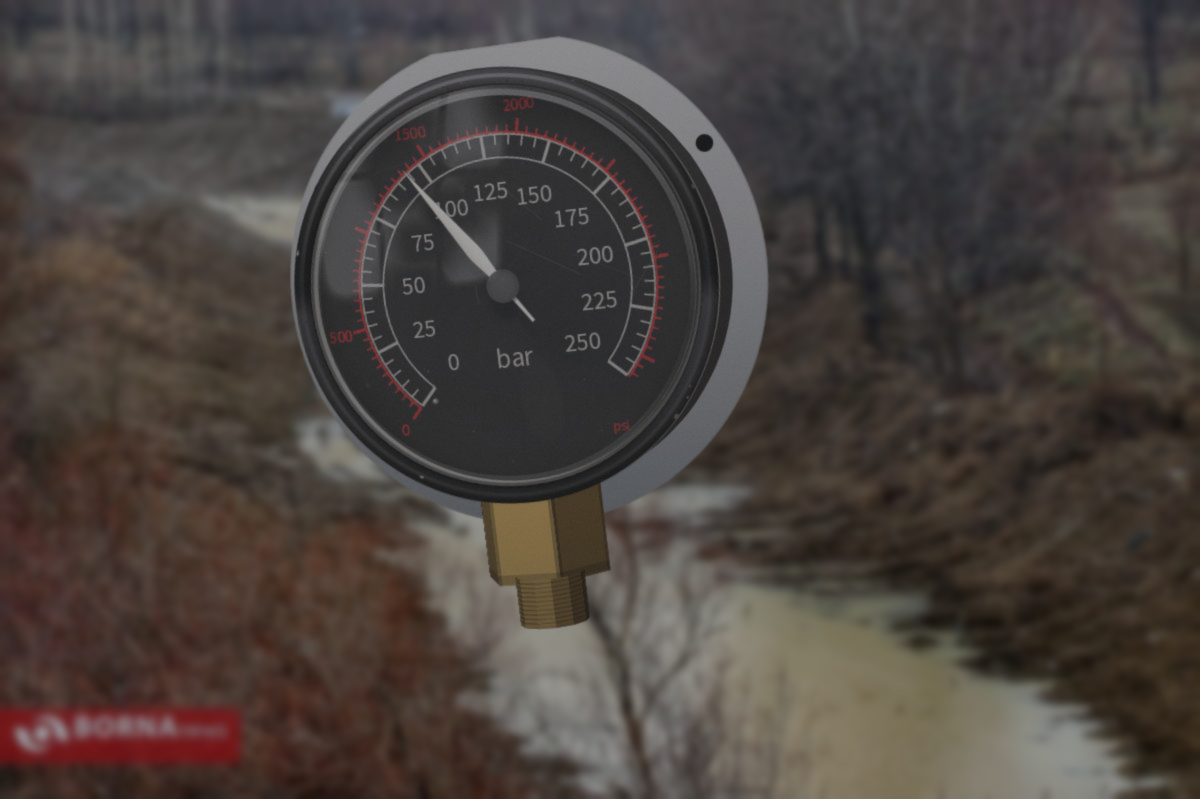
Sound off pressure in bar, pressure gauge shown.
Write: 95 bar
